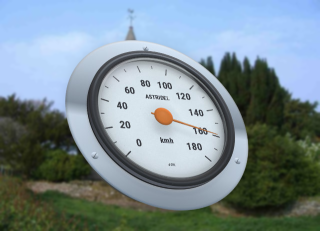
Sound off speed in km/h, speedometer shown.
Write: 160 km/h
